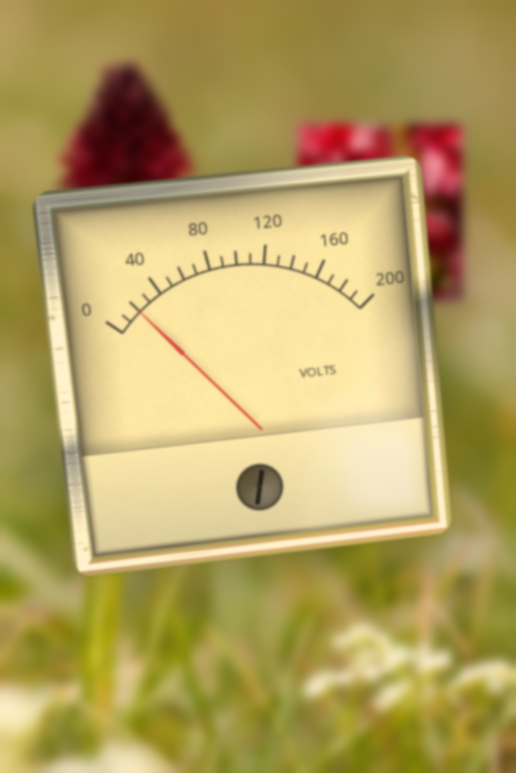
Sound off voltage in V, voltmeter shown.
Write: 20 V
